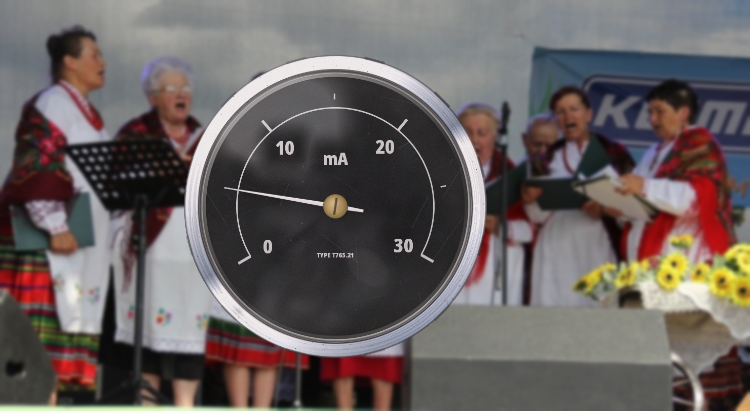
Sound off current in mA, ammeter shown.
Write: 5 mA
